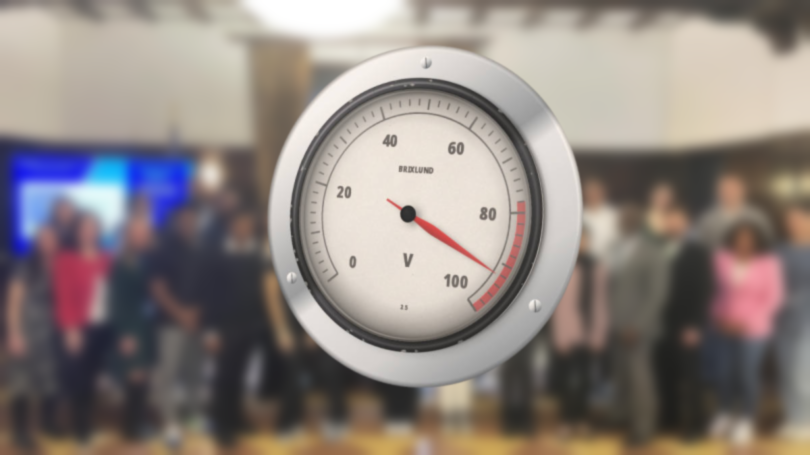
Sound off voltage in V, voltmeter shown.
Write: 92 V
